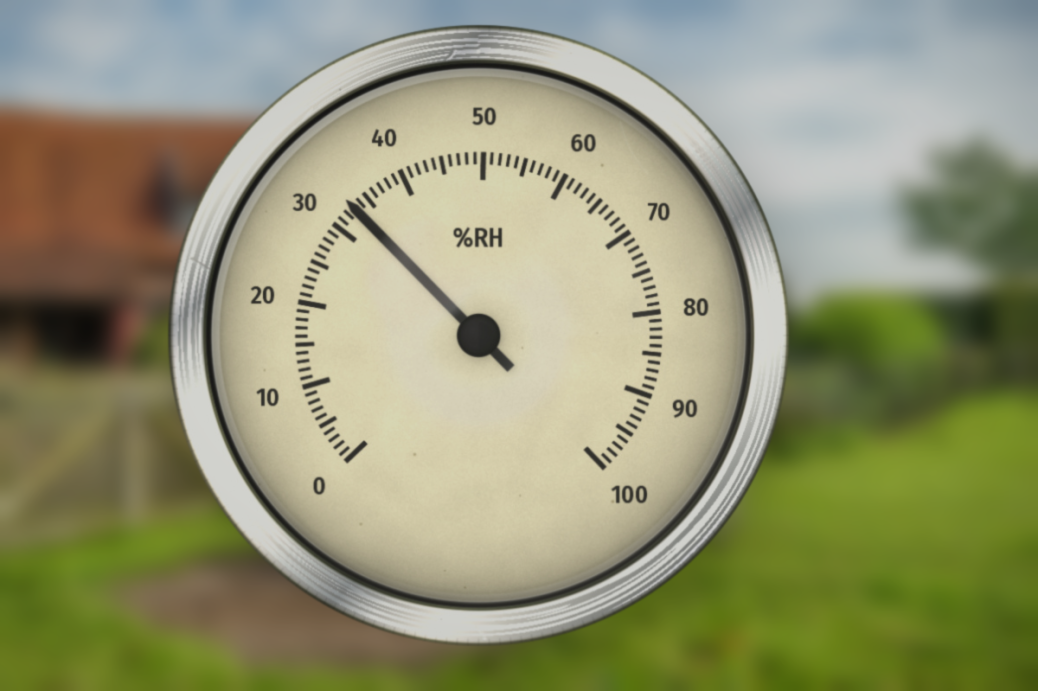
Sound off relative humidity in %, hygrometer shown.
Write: 33 %
